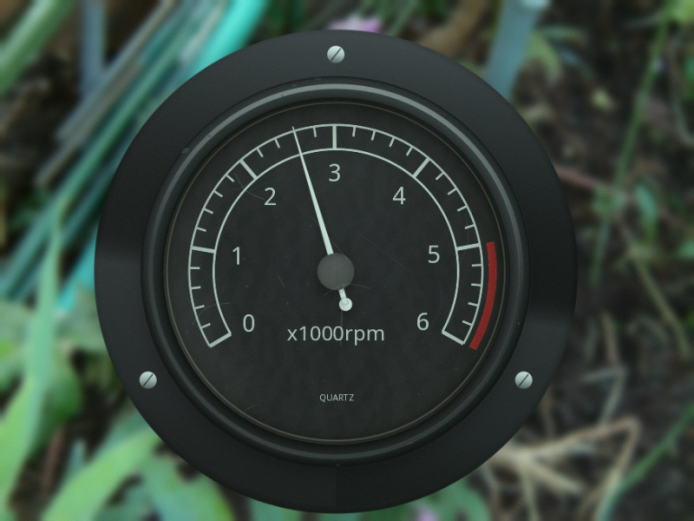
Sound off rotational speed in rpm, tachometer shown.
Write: 2600 rpm
